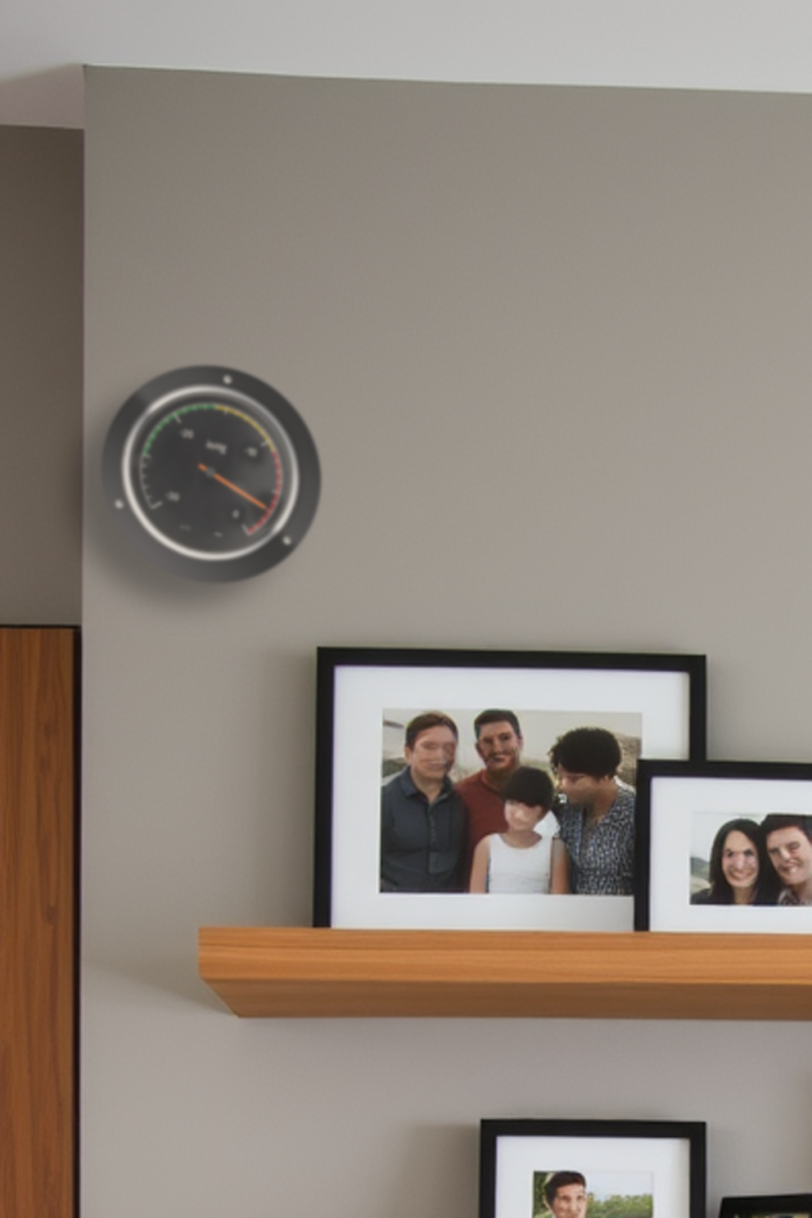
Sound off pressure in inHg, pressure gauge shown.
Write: -3 inHg
